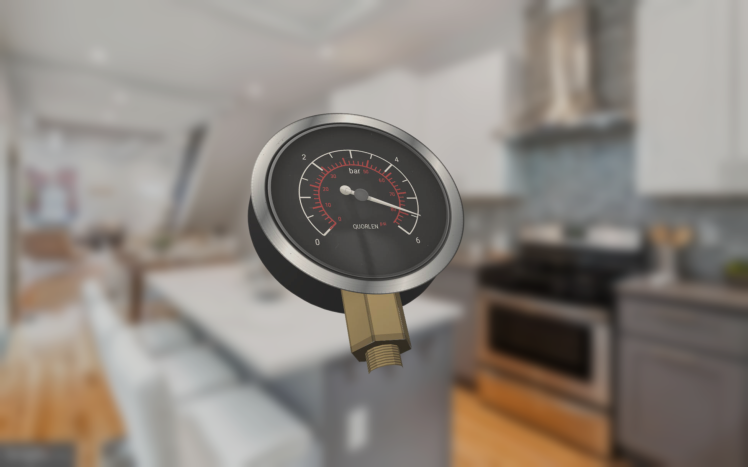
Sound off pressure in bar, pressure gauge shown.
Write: 5.5 bar
